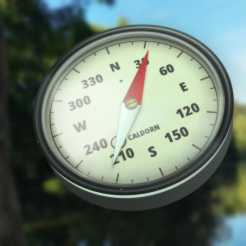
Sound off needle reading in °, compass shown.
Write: 35 °
